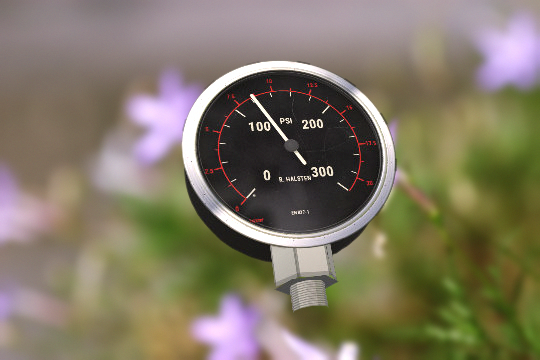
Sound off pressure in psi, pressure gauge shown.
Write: 120 psi
